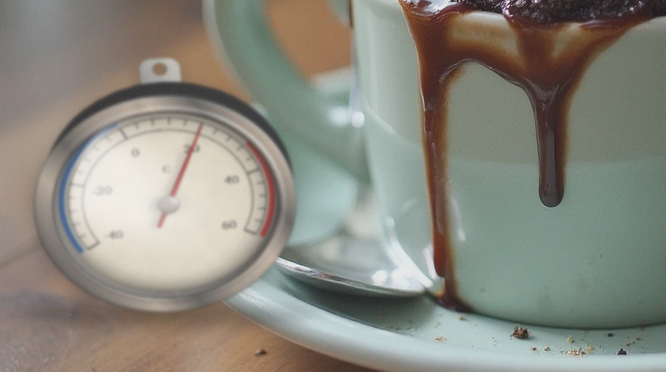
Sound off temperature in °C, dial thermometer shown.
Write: 20 °C
